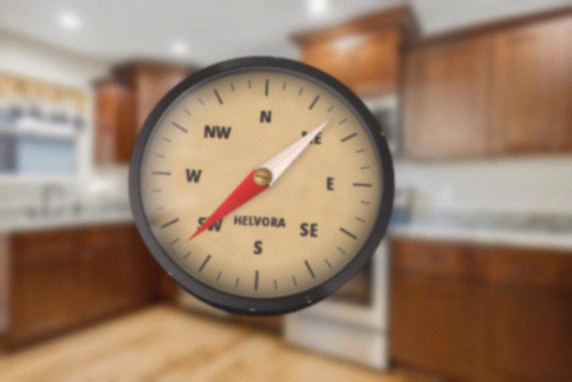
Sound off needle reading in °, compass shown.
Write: 225 °
